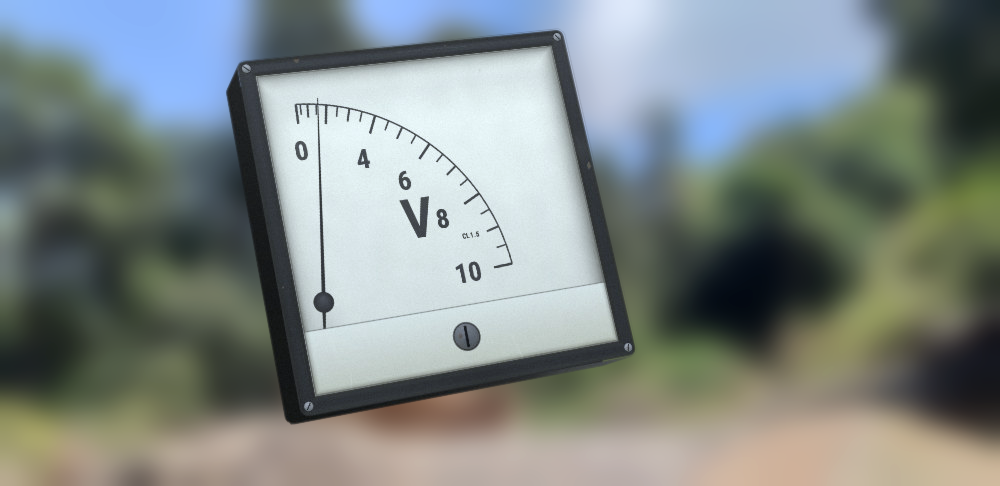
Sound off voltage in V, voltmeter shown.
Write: 1.5 V
